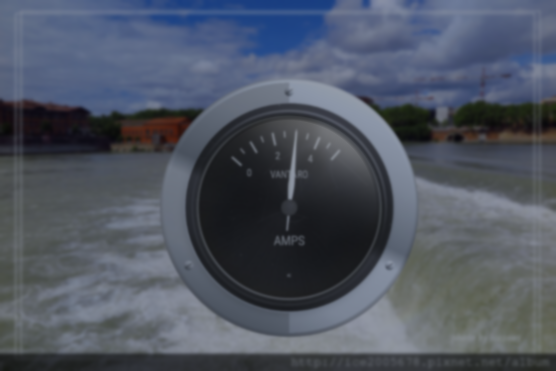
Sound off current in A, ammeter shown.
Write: 3 A
